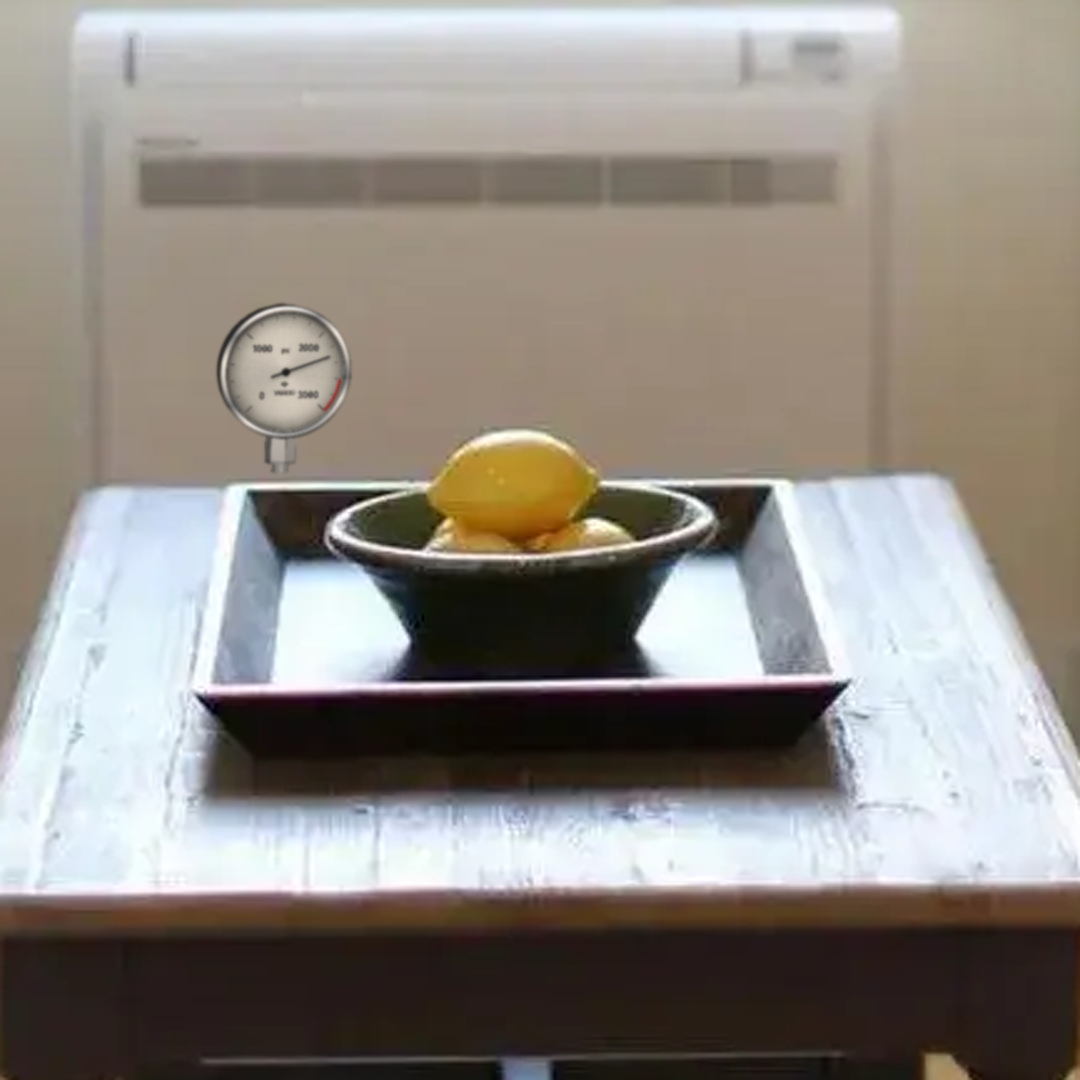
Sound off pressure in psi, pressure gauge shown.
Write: 2300 psi
